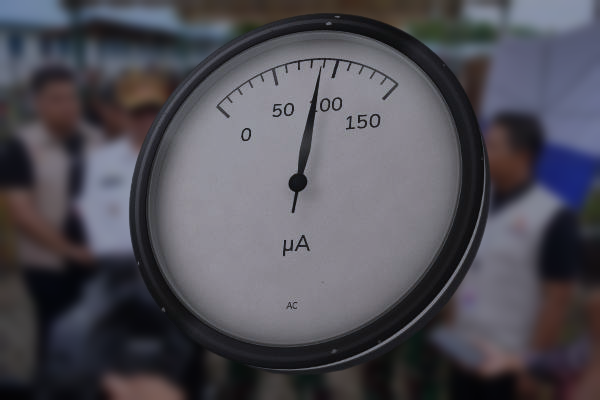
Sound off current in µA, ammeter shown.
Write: 90 µA
